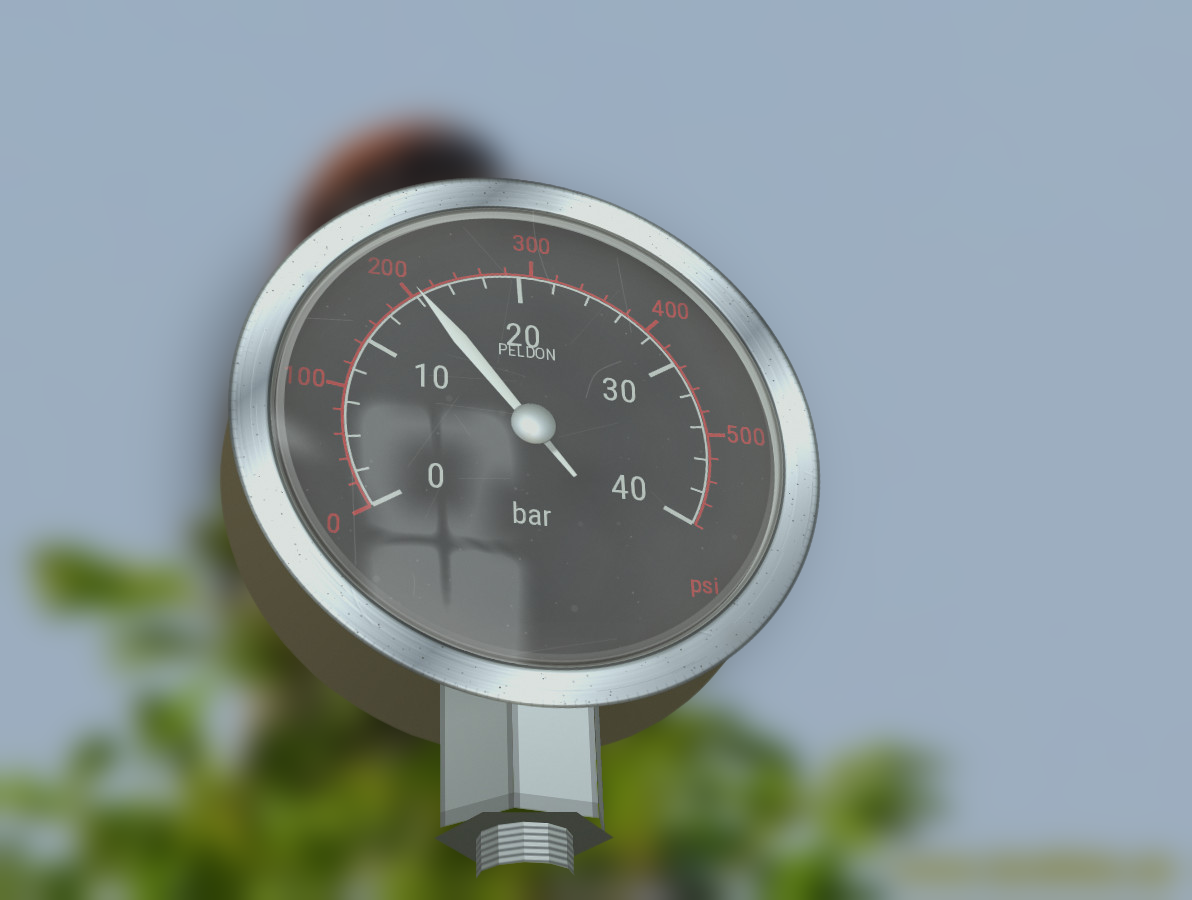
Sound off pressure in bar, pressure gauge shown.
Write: 14 bar
